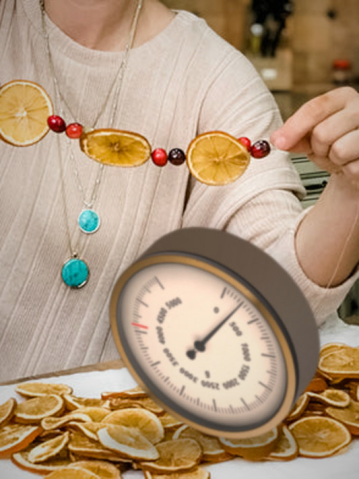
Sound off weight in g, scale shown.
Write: 250 g
